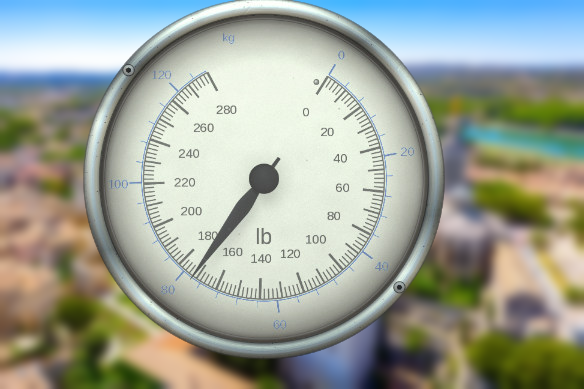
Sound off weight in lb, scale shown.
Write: 172 lb
